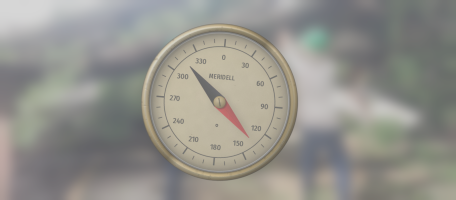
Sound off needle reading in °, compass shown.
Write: 135 °
